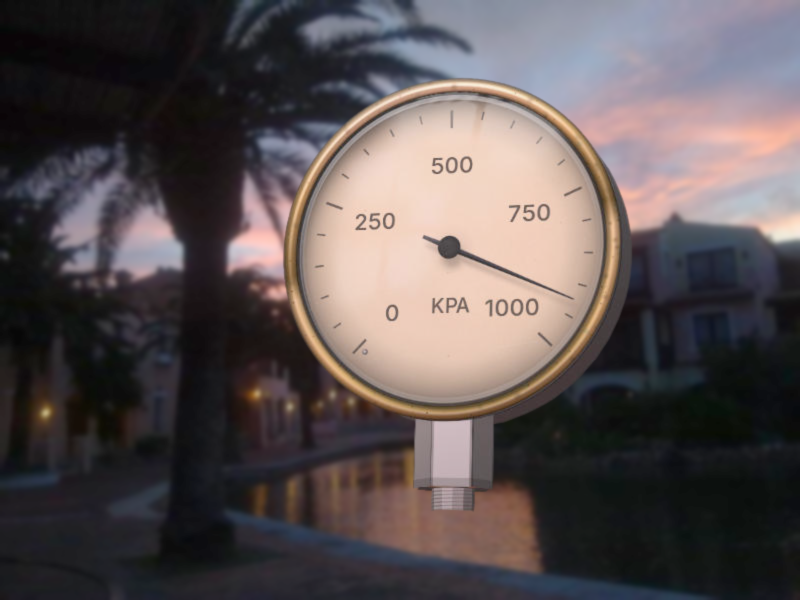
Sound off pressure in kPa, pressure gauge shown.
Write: 925 kPa
